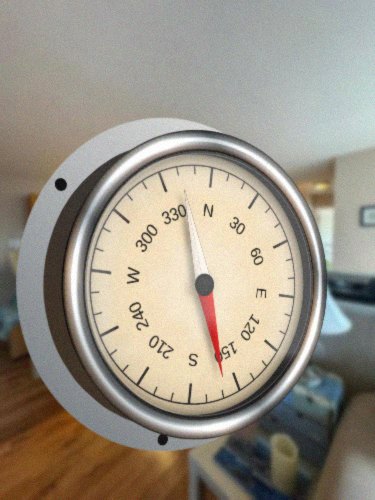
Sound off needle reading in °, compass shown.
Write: 160 °
